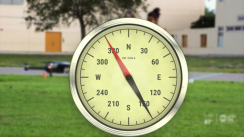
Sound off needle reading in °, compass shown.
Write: 330 °
